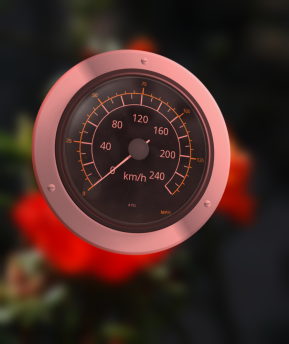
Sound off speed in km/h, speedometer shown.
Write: 0 km/h
